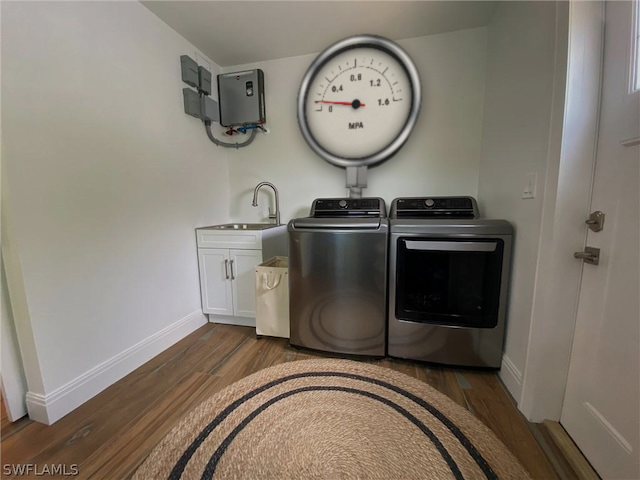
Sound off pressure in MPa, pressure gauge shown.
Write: 0.1 MPa
